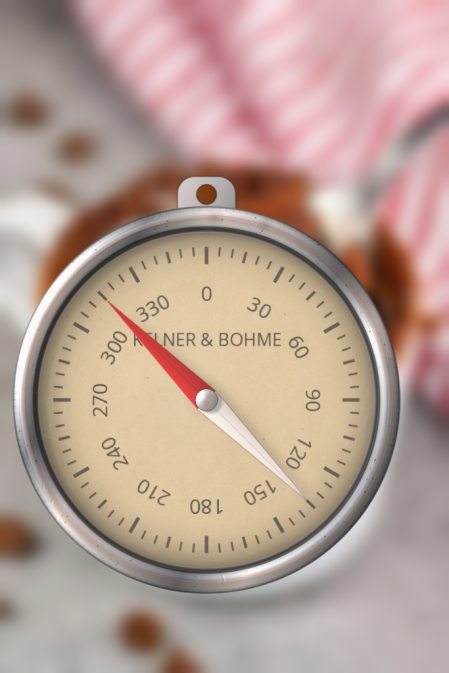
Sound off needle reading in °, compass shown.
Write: 315 °
